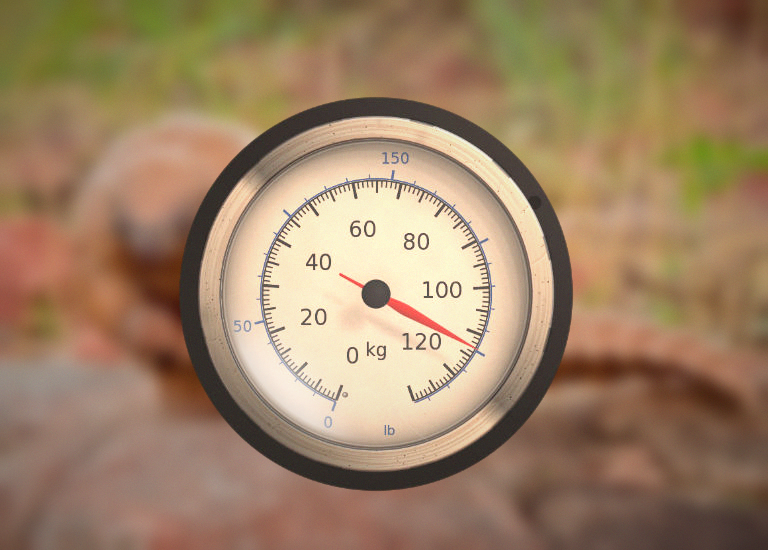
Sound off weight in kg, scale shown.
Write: 113 kg
